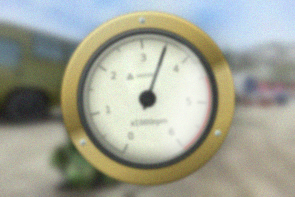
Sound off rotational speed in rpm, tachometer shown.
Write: 3500 rpm
